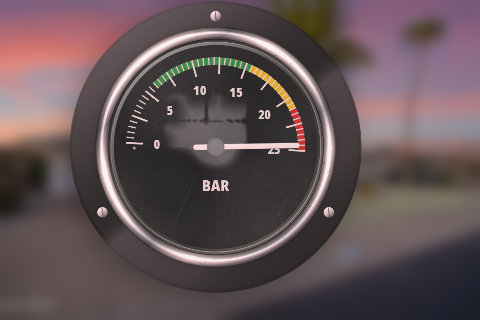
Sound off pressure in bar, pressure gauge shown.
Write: 24.5 bar
